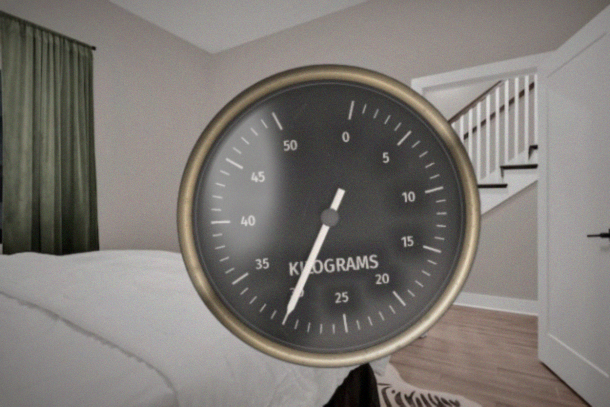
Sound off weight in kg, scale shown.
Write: 30 kg
